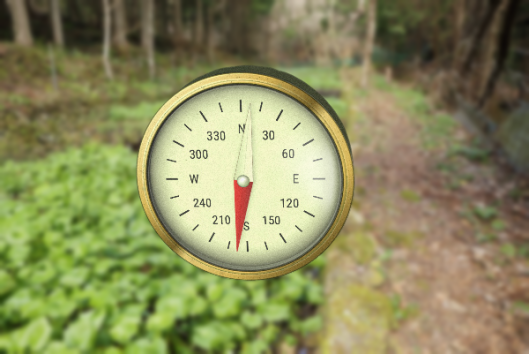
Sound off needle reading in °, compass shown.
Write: 187.5 °
